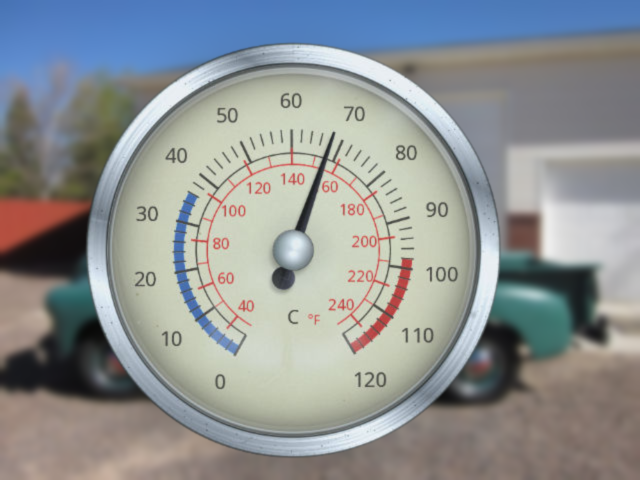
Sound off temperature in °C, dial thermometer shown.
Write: 68 °C
